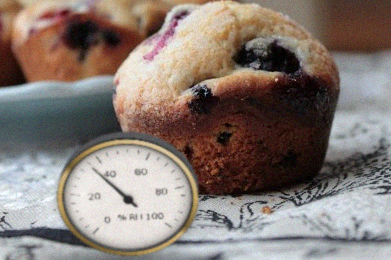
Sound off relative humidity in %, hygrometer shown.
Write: 36 %
